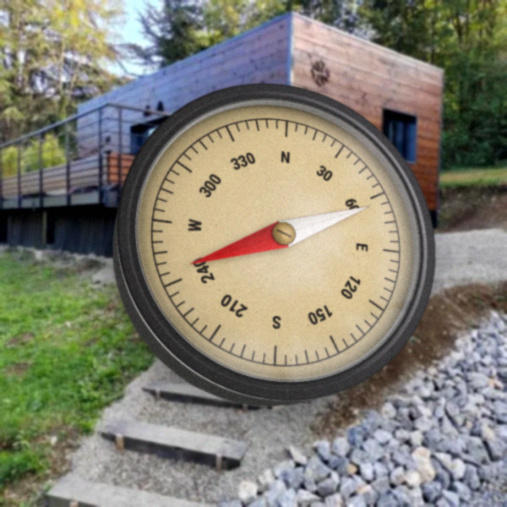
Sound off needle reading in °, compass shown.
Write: 245 °
